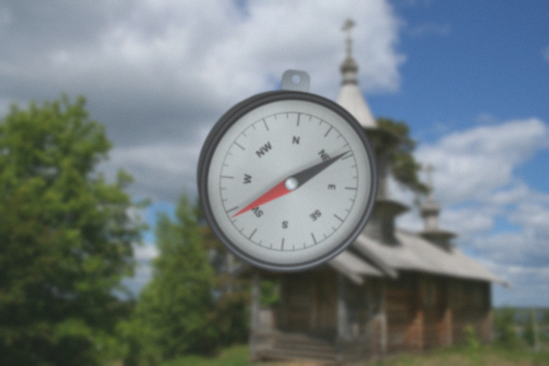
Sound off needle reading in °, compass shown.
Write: 235 °
